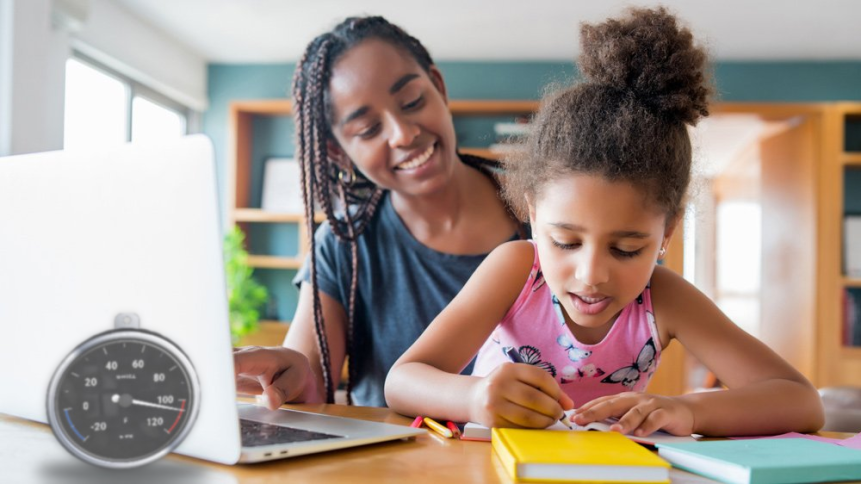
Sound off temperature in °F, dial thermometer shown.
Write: 105 °F
